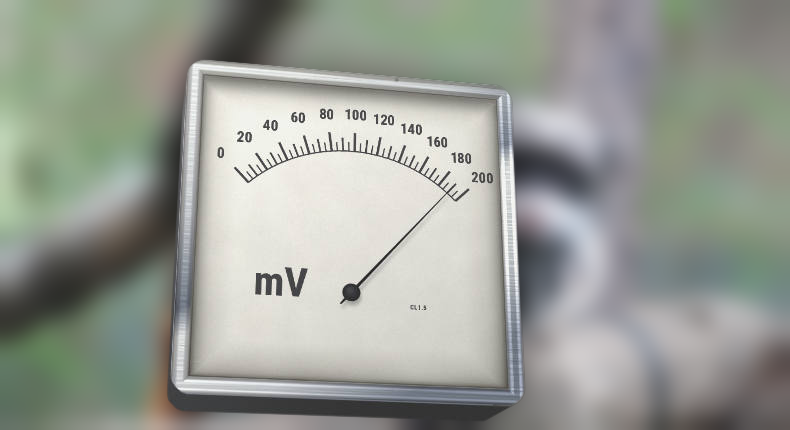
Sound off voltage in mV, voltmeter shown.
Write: 190 mV
